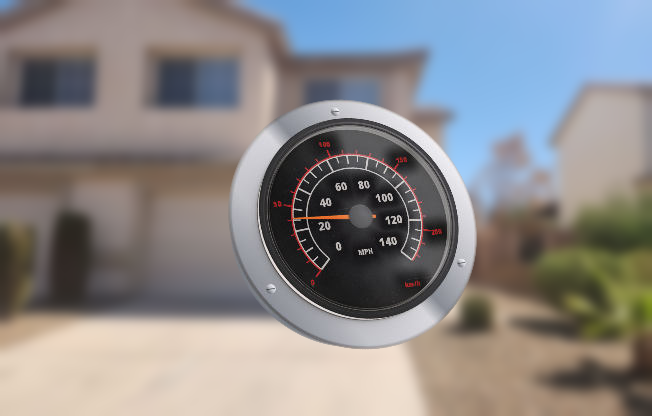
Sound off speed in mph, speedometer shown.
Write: 25 mph
